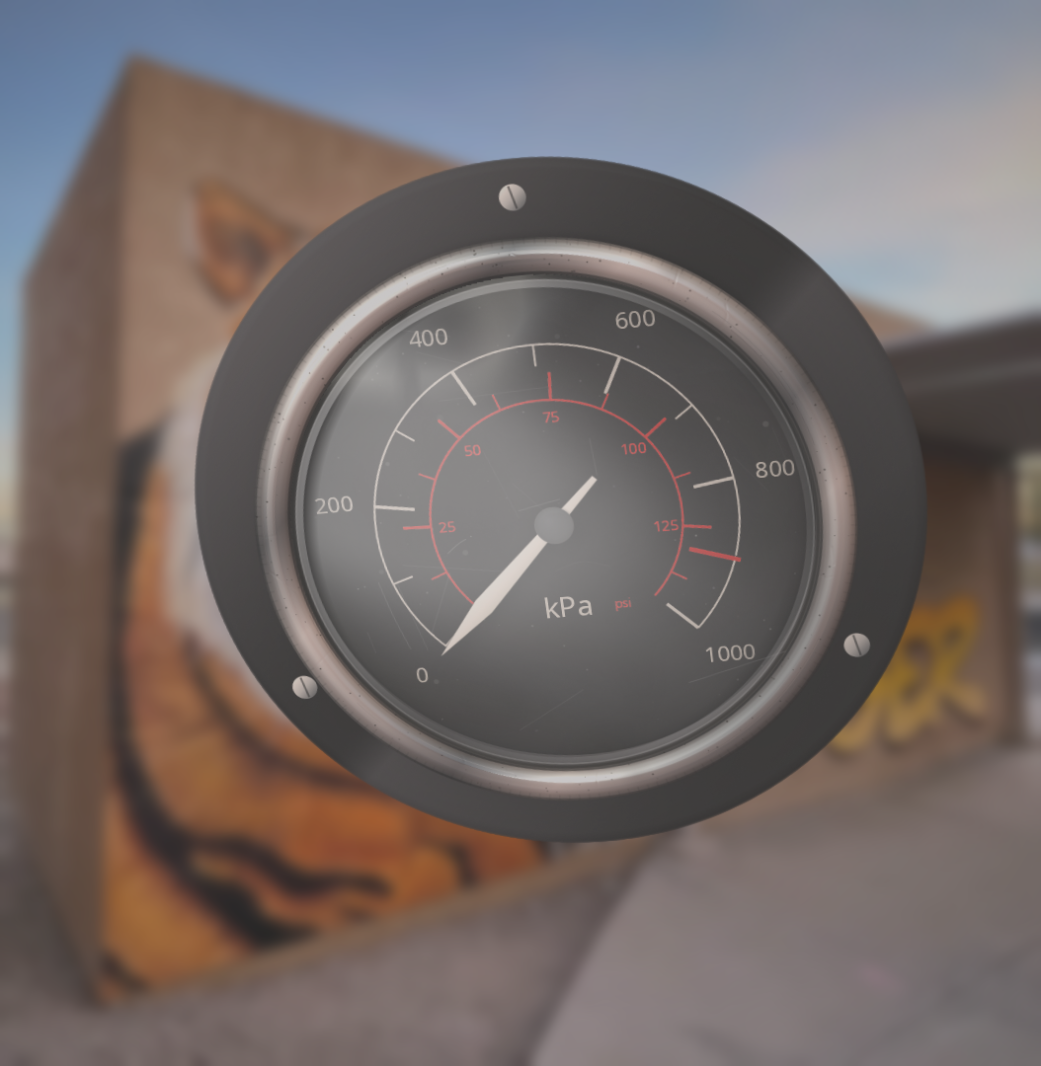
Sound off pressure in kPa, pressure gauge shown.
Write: 0 kPa
